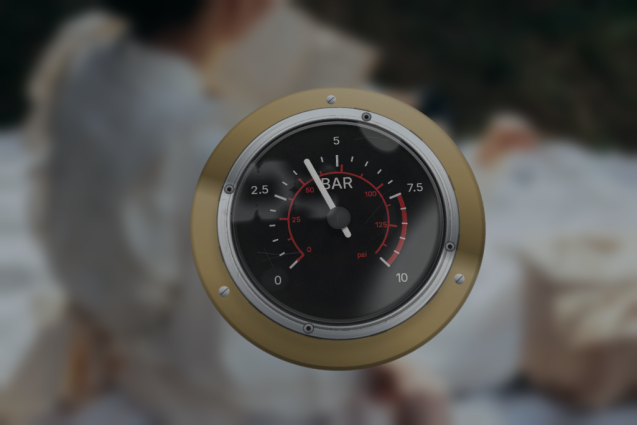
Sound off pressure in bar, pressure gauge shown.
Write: 4 bar
